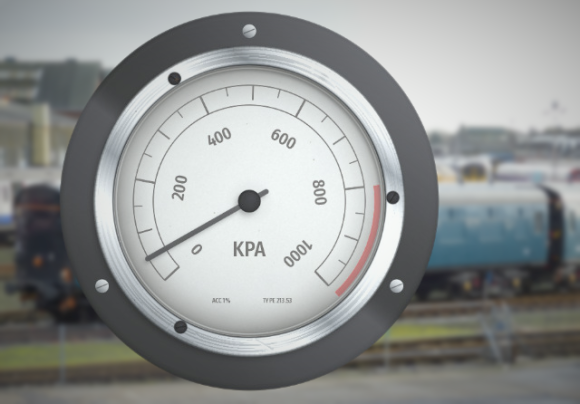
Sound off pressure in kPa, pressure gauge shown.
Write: 50 kPa
